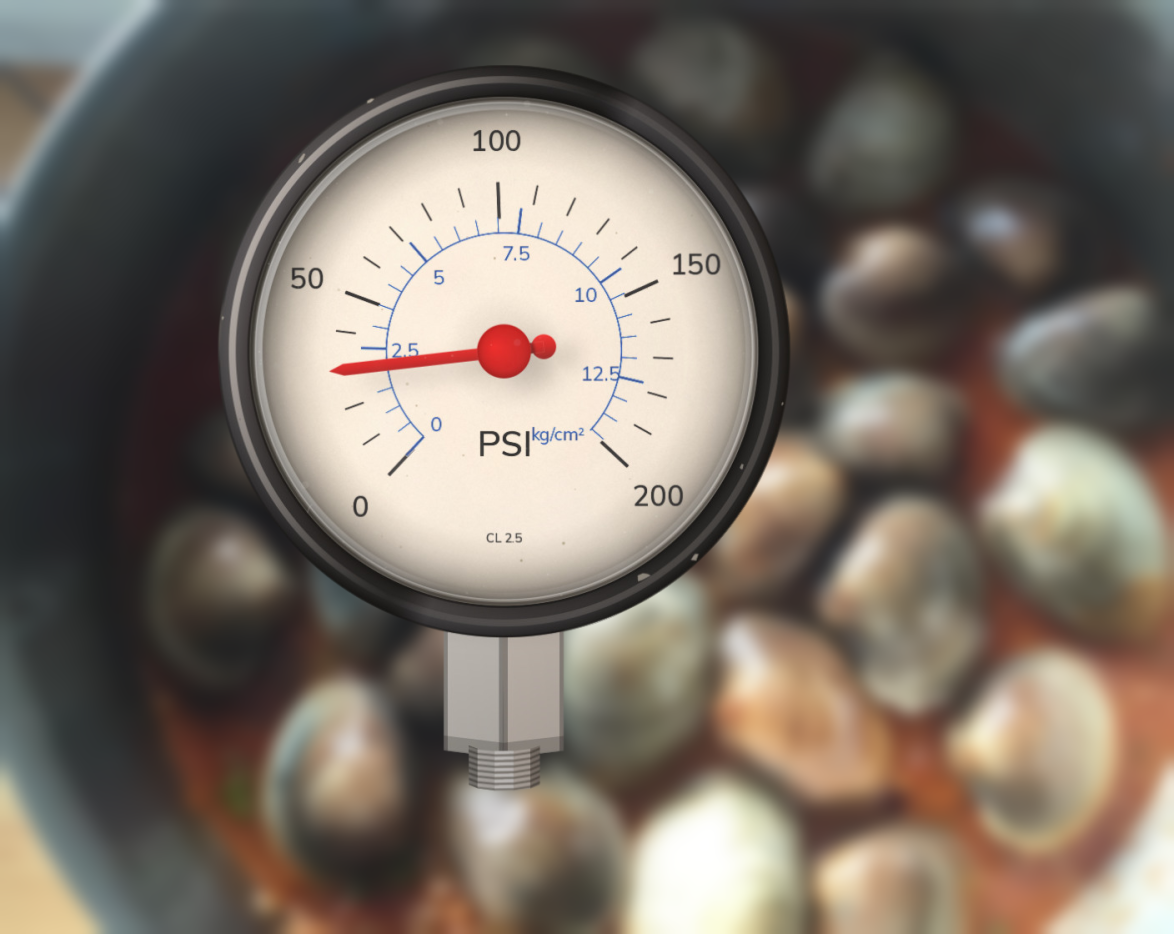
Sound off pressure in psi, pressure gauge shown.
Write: 30 psi
